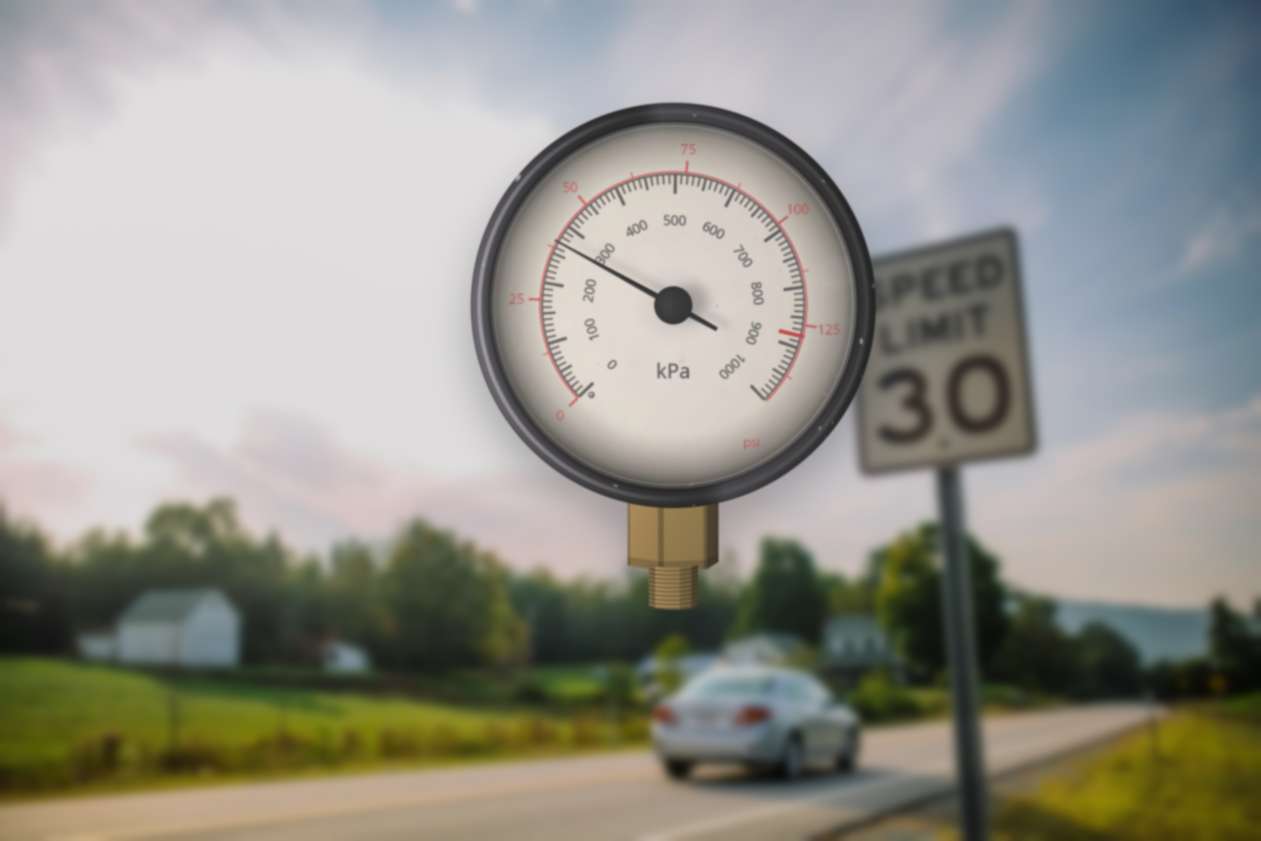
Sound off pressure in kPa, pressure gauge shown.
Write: 270 kPa
